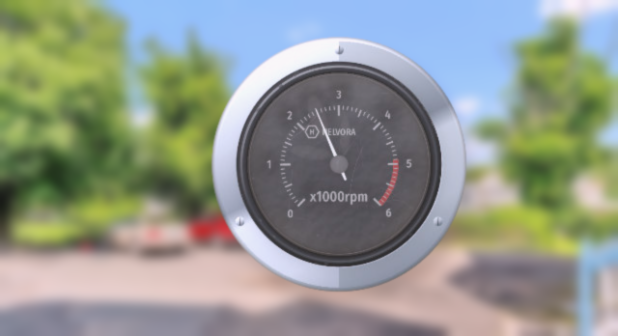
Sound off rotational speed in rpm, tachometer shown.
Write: 2500 rpm
